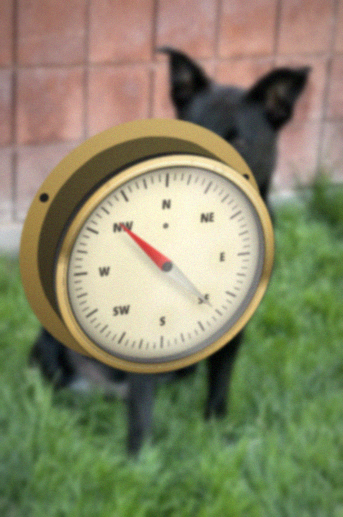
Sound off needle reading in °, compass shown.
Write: 315 °
